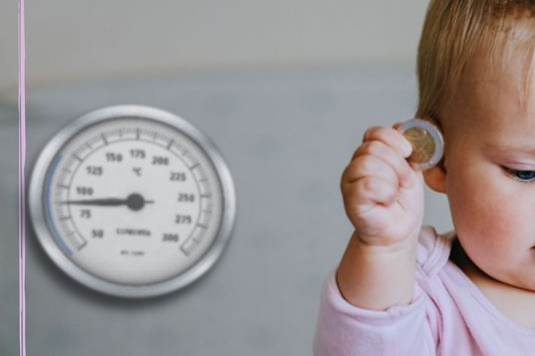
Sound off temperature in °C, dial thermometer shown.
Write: 87.5 °C
